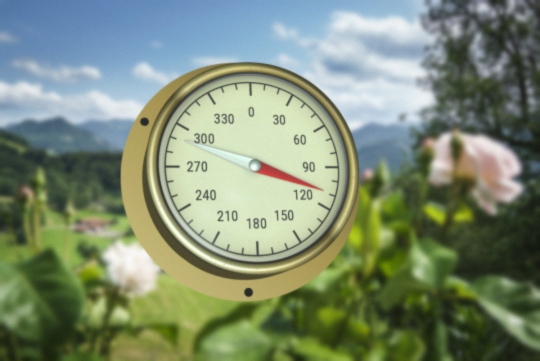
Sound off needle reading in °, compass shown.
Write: 110 °
